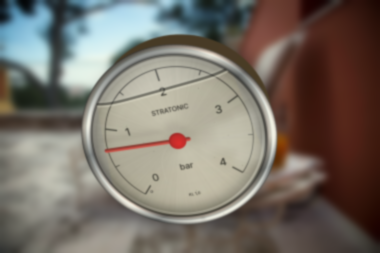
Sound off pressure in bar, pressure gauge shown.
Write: 0.75 bar
